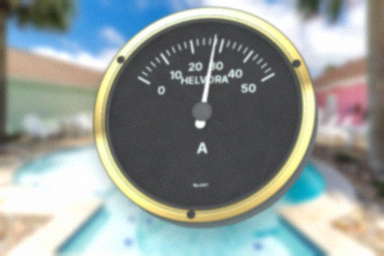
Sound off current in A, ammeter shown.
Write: 28 A
